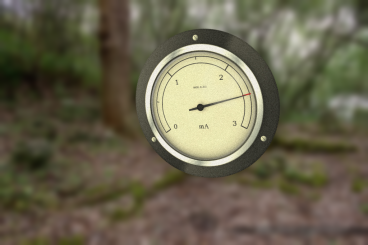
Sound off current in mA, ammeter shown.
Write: 2.5 mA
